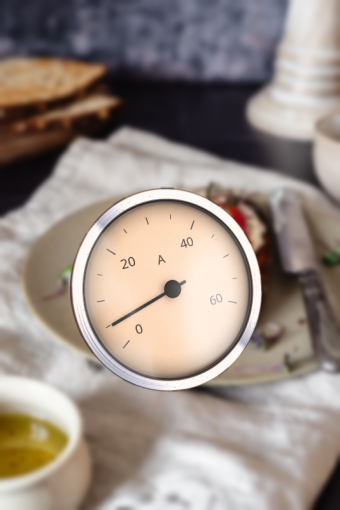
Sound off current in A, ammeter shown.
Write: 5 A
